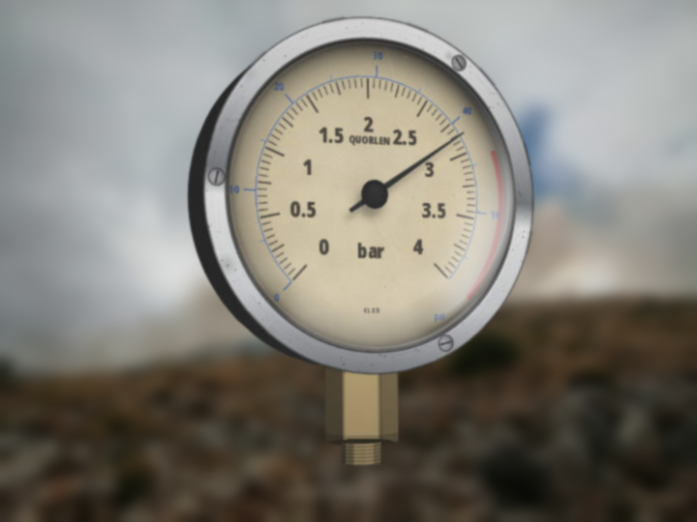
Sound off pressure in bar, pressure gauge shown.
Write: 2.85 bar
